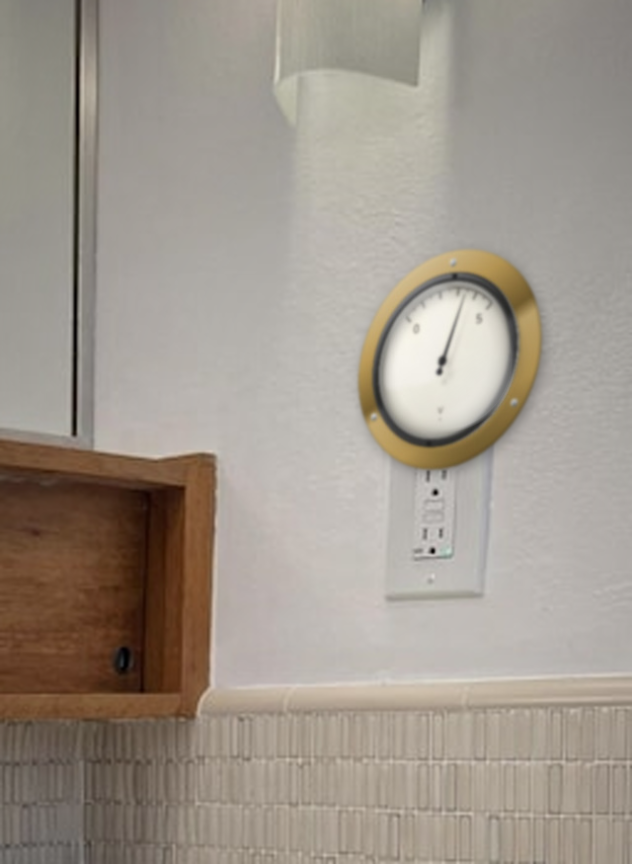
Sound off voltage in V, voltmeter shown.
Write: 3.5 V
